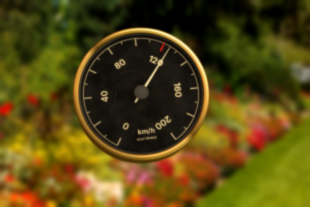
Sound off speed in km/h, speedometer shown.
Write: 125 km/h
